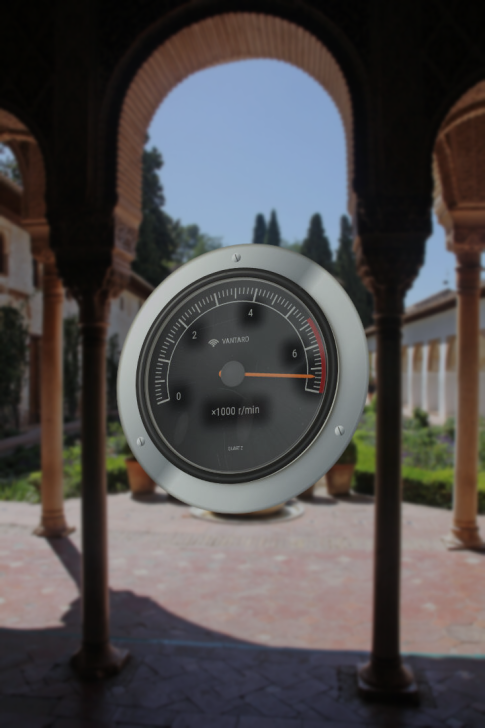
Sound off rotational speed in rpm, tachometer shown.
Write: 6700 rpm
